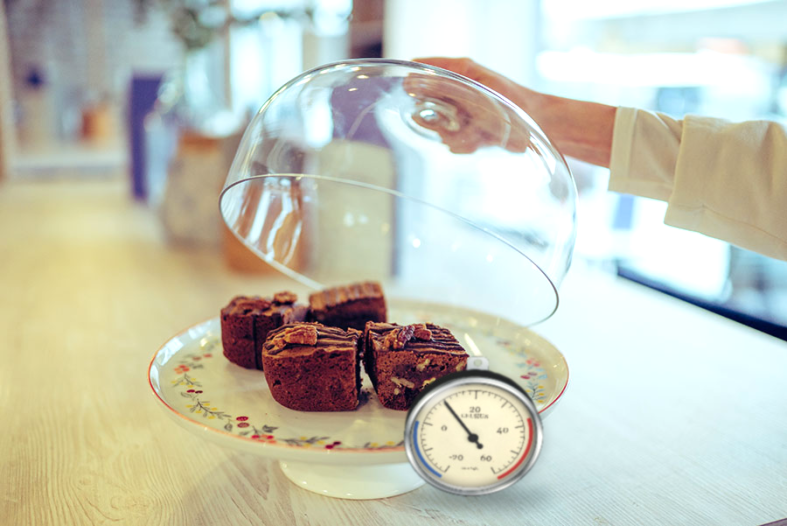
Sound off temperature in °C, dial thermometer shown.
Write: 10 °C
